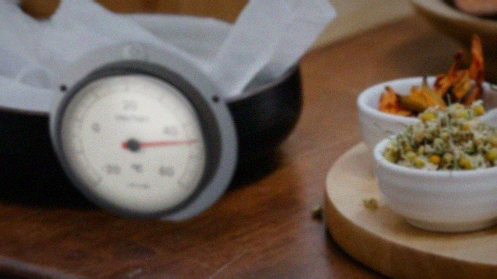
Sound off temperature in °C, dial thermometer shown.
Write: 45 °C
